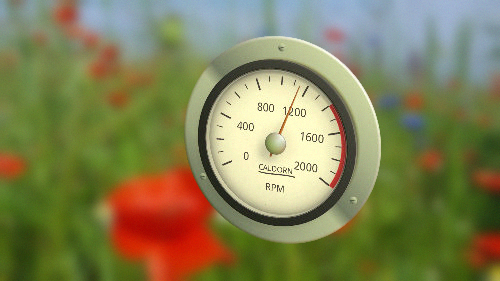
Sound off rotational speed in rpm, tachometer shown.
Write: 1150 rpm
